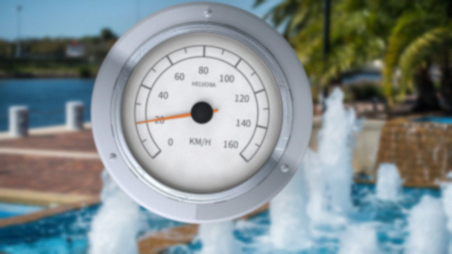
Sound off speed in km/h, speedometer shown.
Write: 20 km/h
